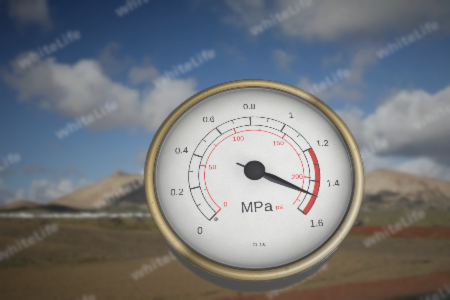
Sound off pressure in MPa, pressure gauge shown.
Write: 1.5 MPa
